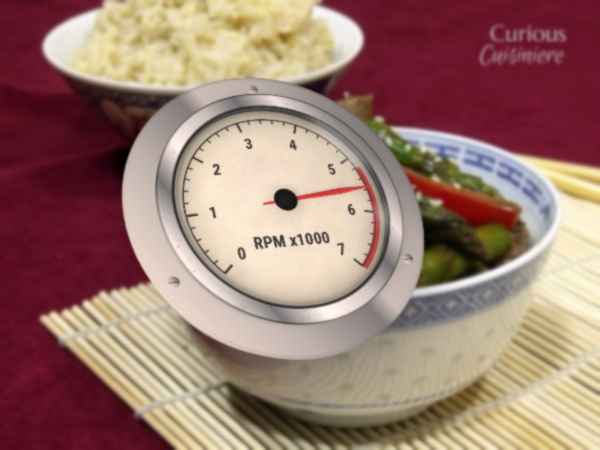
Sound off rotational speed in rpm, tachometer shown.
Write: 5600 rpm
